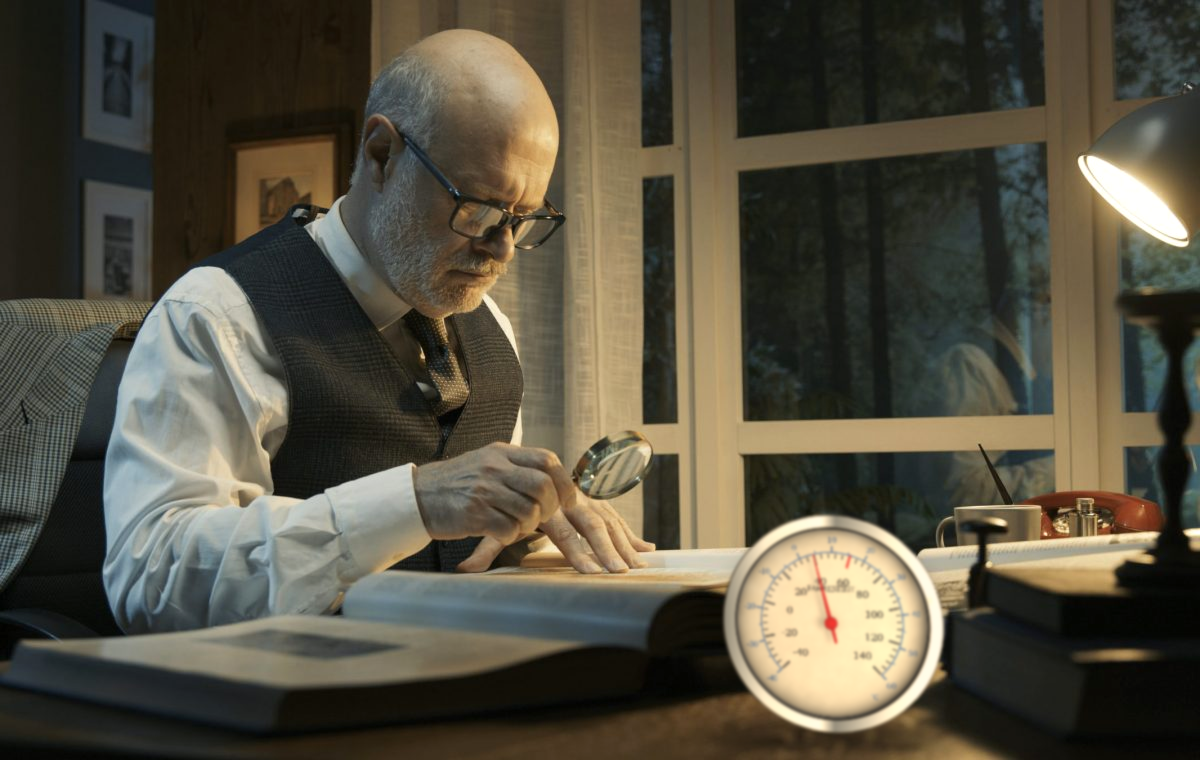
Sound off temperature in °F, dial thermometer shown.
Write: 40 °F
